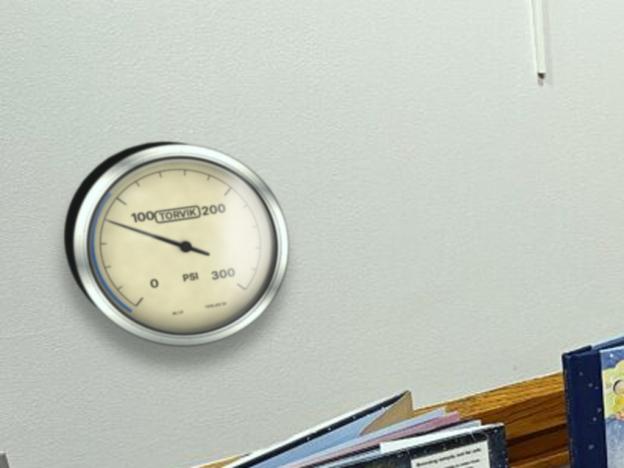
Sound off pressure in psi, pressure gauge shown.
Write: 80 psi
